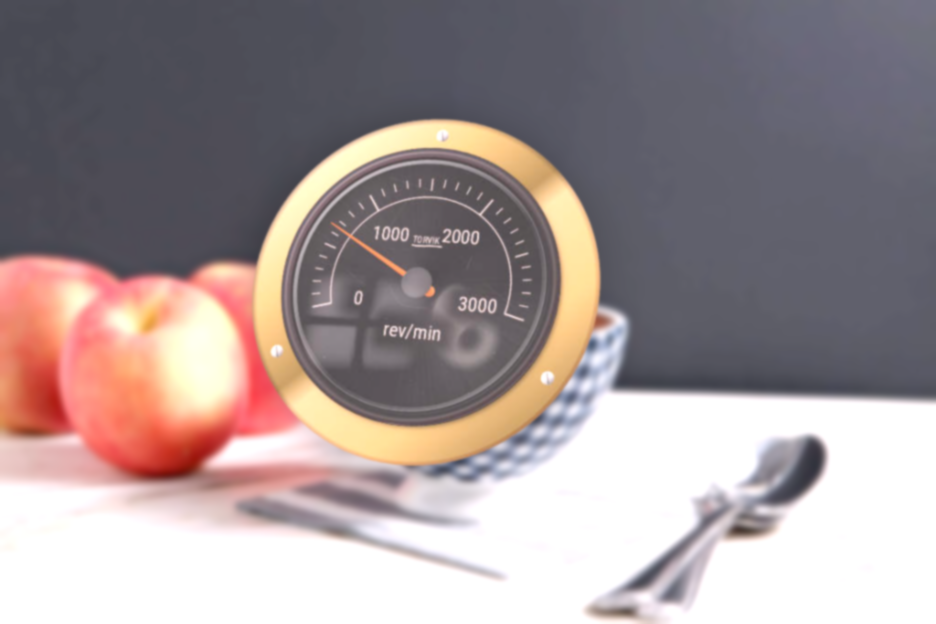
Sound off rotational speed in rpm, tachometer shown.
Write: 650 rpm
